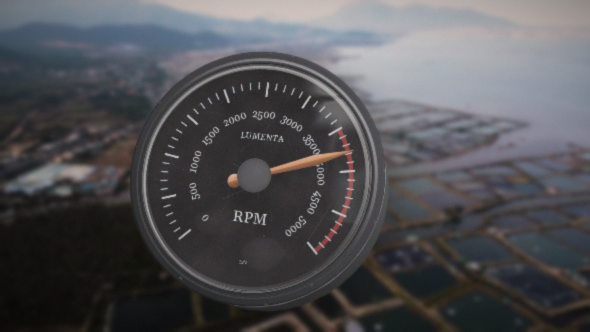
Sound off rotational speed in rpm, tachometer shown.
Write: 3800 rpm
